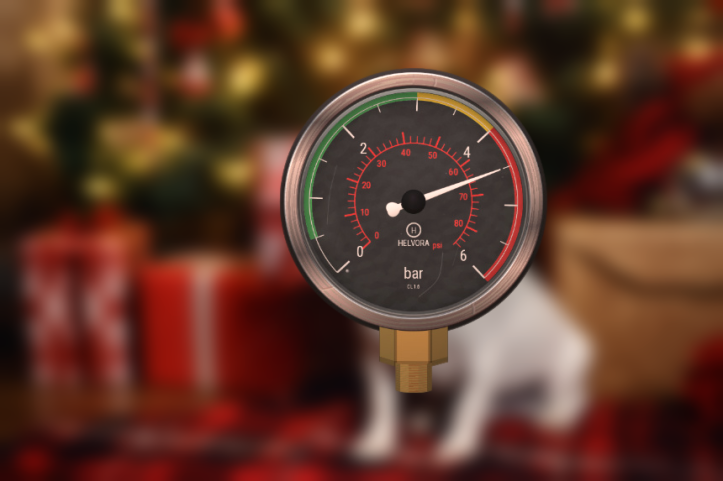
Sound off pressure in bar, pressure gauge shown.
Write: 4.5 bar
